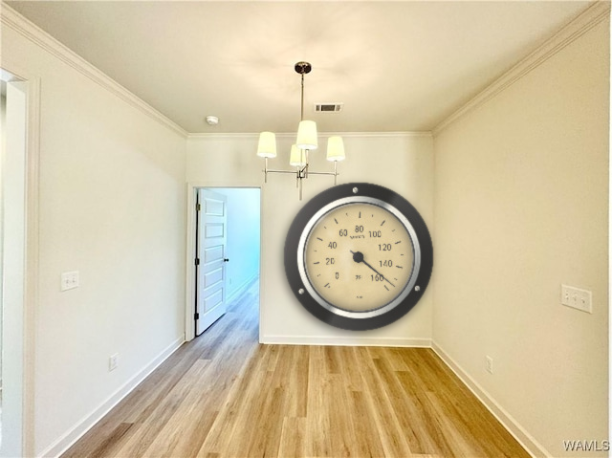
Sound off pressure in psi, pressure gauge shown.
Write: 155 psi
